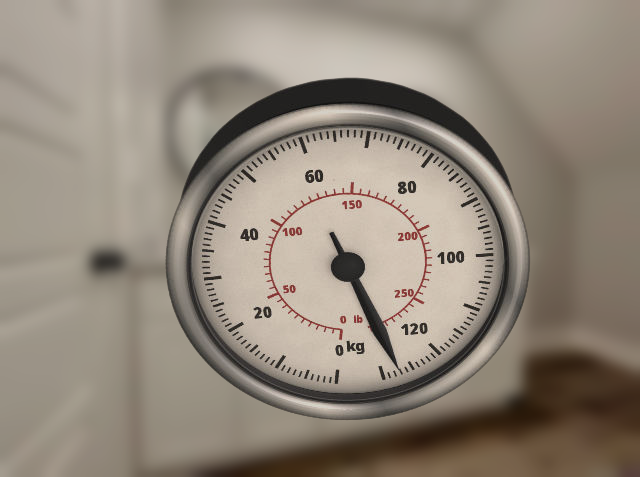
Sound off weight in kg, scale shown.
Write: 127 kg
